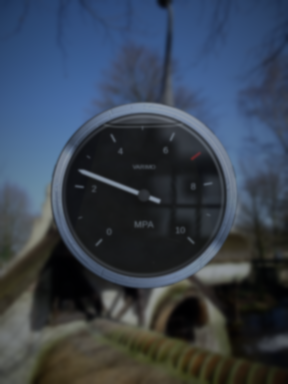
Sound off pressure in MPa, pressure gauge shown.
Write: 2.5 MPa
